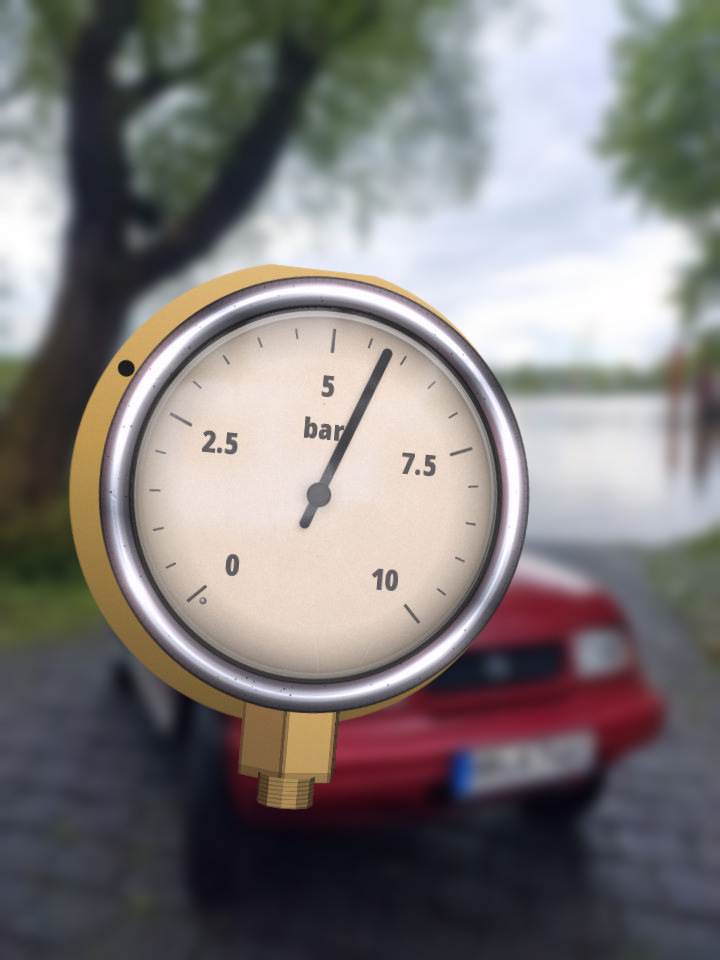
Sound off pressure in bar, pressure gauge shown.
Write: 5.75 bar
